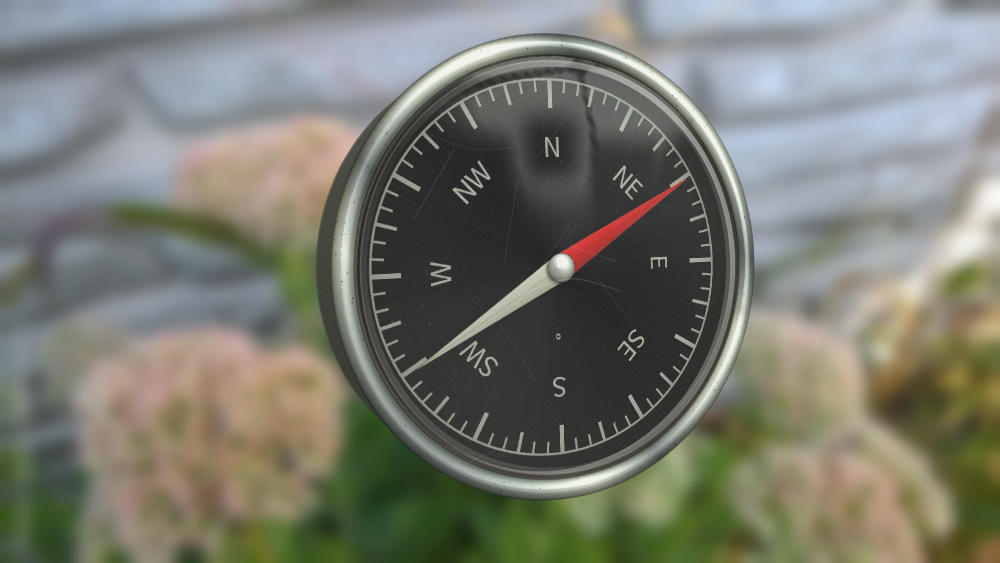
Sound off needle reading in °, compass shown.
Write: 60 °
